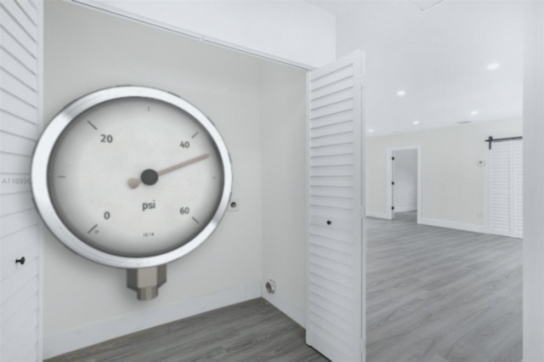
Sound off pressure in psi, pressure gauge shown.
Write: 45 psi
